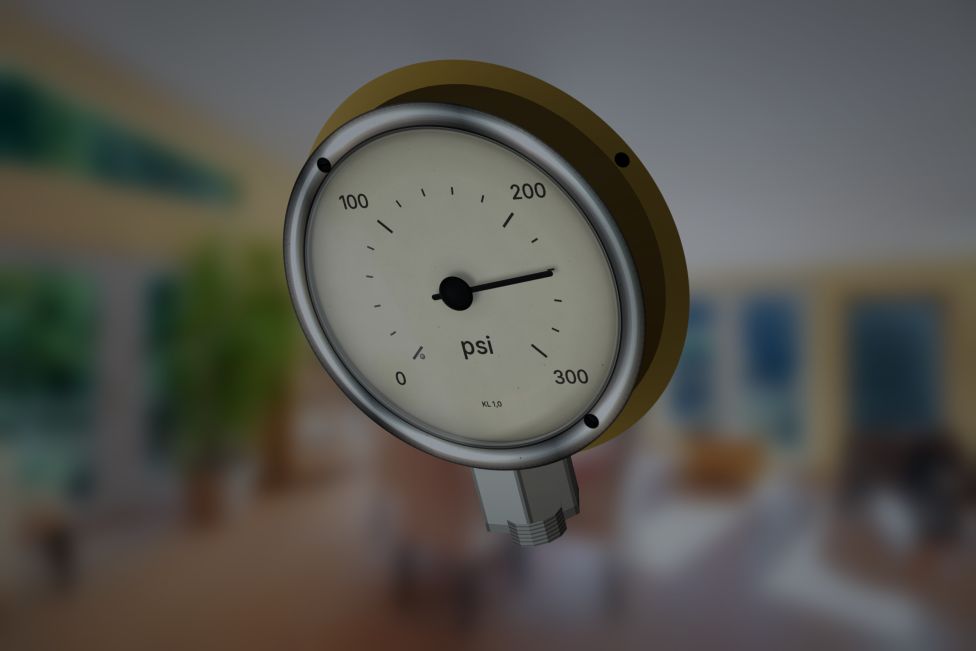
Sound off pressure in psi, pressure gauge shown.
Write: 240 psi
